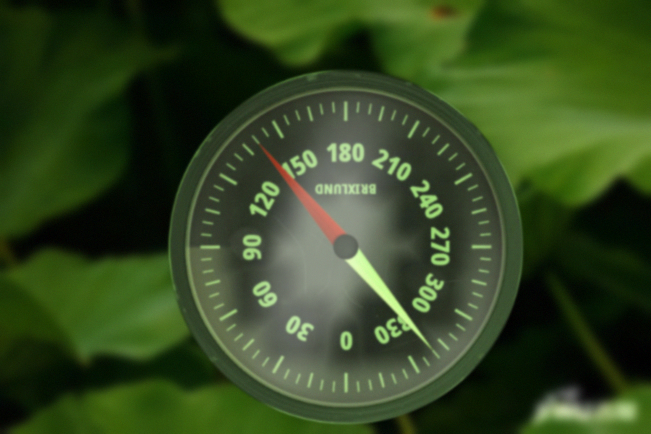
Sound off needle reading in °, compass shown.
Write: 140 °
